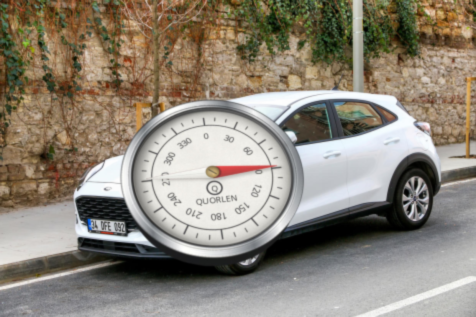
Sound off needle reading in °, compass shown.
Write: 90 °
